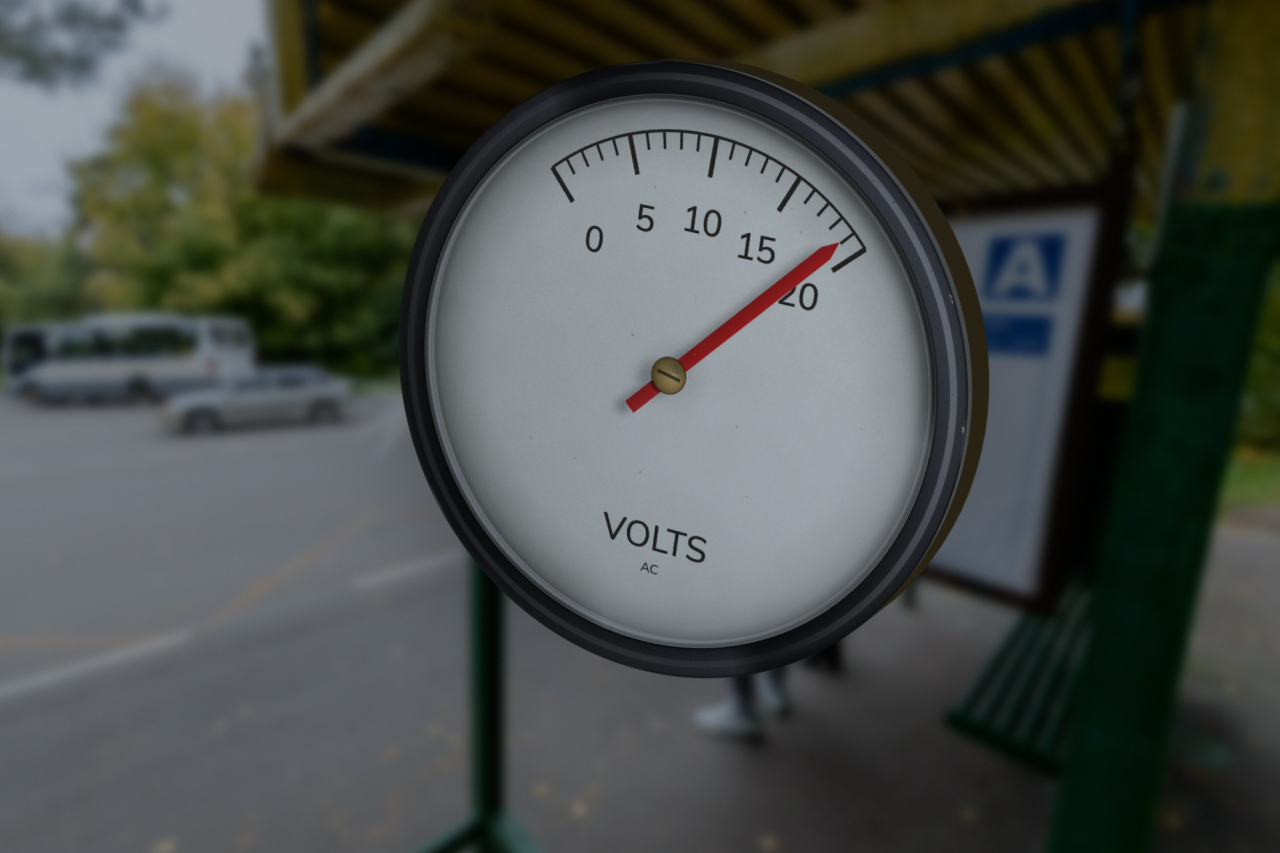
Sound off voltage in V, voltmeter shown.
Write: 19 V
